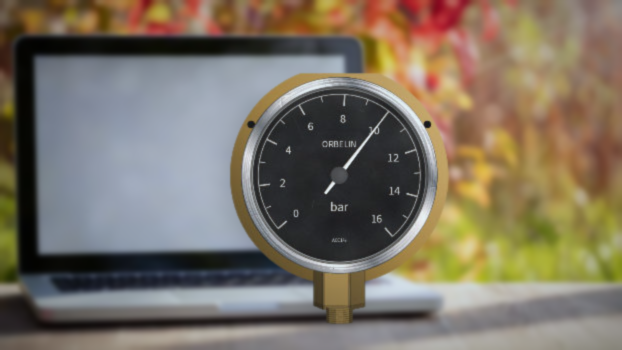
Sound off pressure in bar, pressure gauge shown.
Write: 10 bar
